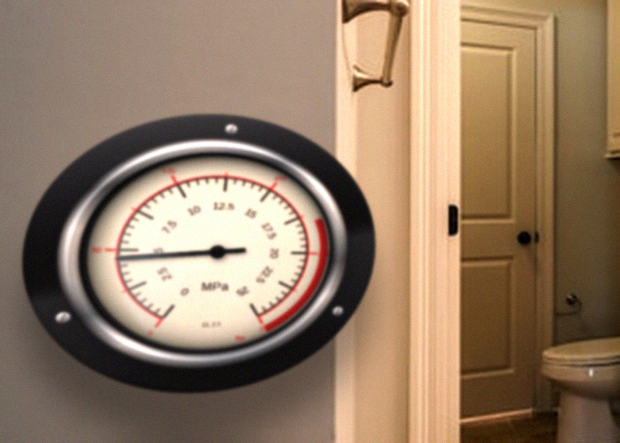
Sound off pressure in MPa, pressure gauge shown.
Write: 4.5 MPa
